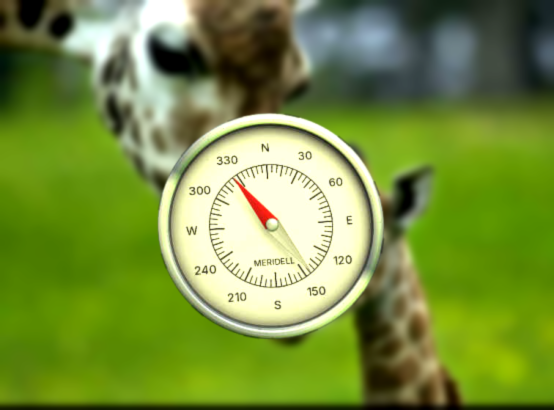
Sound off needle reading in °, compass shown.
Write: 325 °
